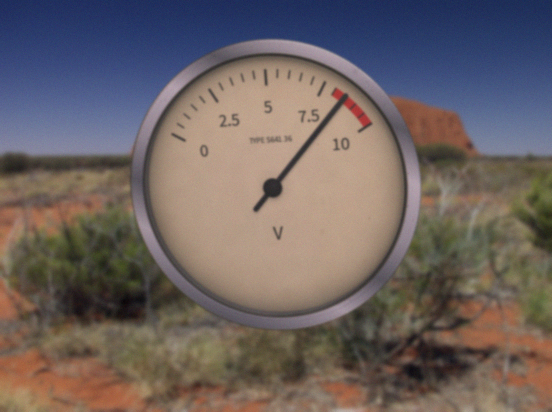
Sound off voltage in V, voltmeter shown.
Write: 8.5 V
